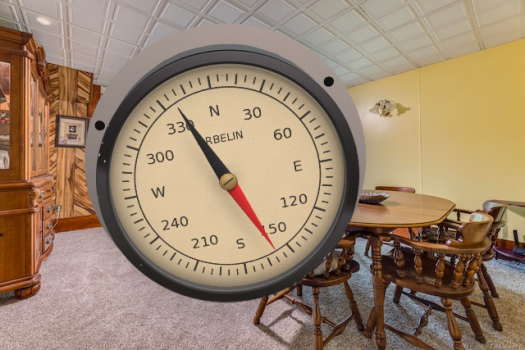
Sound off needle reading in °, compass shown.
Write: 157.5 °
